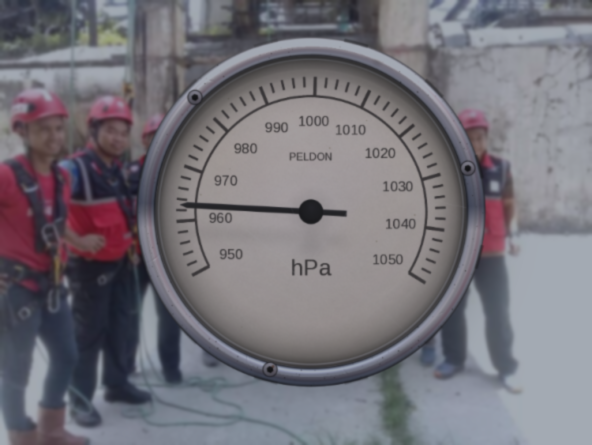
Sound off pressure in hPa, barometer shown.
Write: 963 hPa
